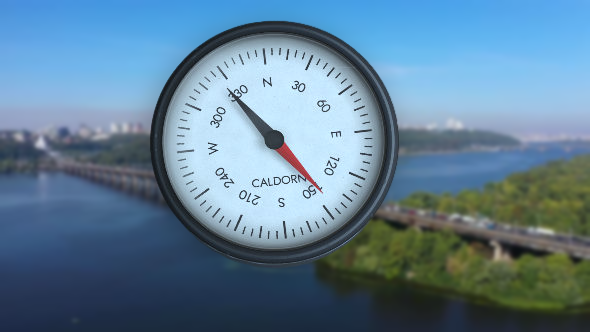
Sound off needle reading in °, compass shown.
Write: 145 °
